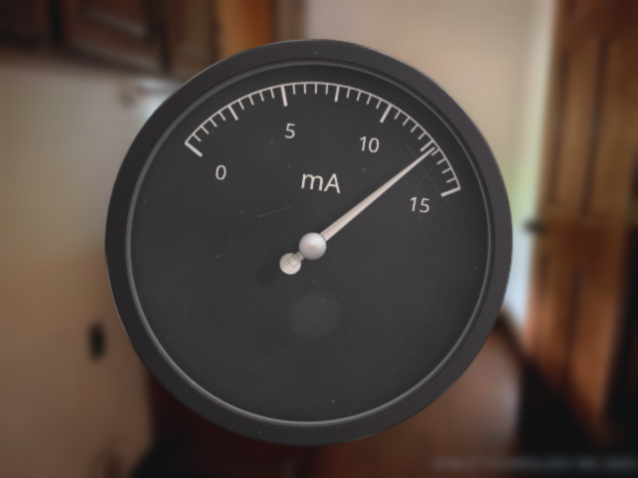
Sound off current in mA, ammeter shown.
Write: 12.75 mA
